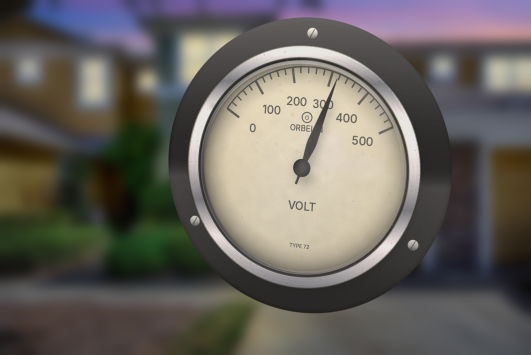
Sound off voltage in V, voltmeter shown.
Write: 320 V
